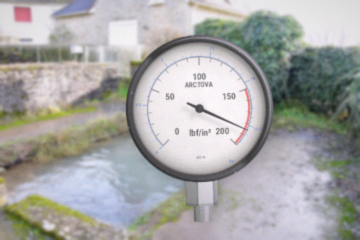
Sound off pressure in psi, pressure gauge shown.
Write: 185 psi
